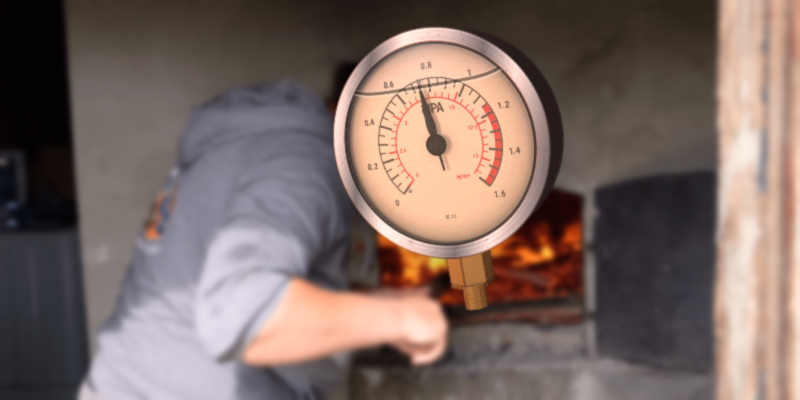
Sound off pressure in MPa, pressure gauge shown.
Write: 0.75 MPa
